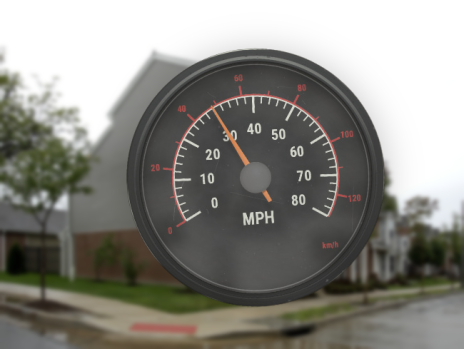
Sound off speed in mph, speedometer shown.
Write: 30 mph
